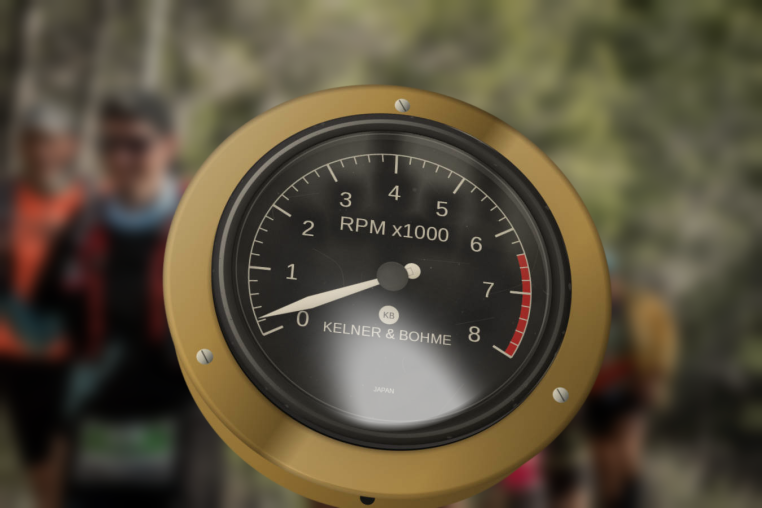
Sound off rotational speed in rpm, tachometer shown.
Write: 200 rpm
